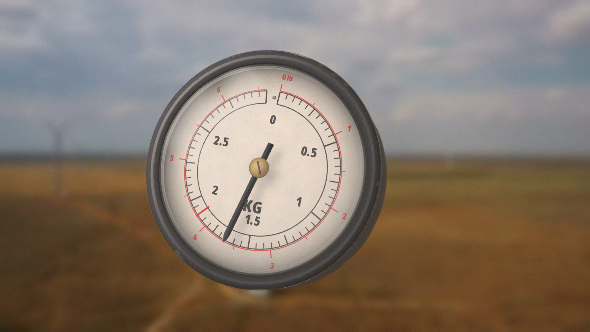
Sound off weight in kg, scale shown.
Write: 1.65 kg
